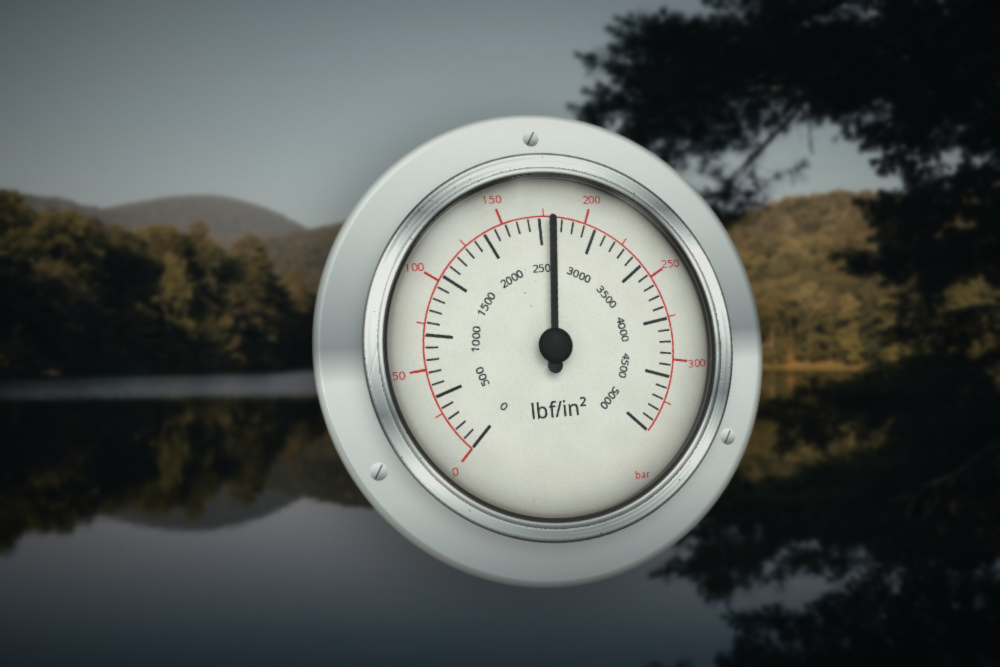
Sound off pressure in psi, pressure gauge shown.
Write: 2600 psi
